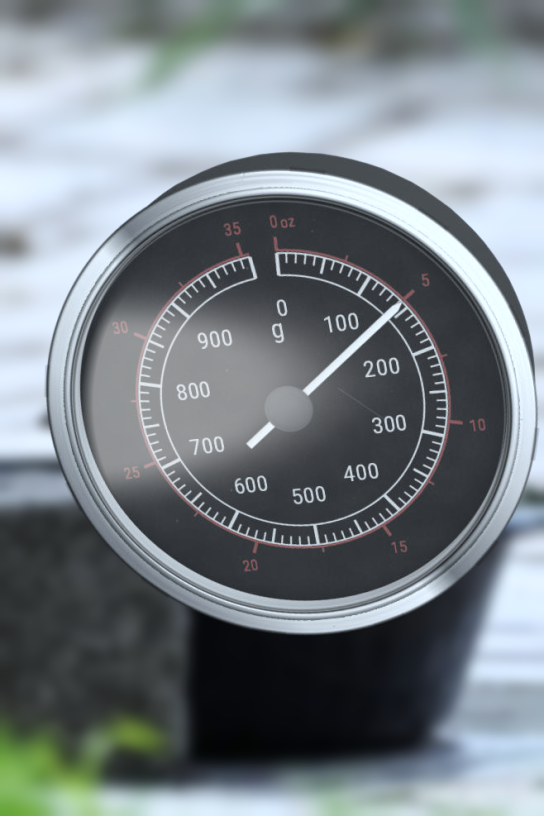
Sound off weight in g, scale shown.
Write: 140 g
